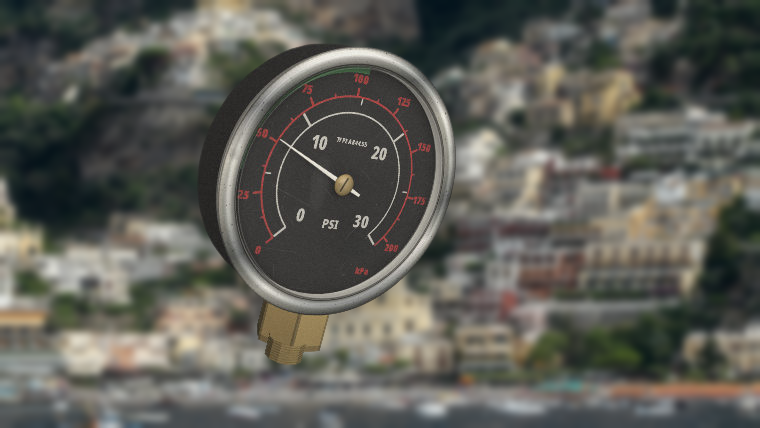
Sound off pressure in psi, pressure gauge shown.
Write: 7.5 psi
